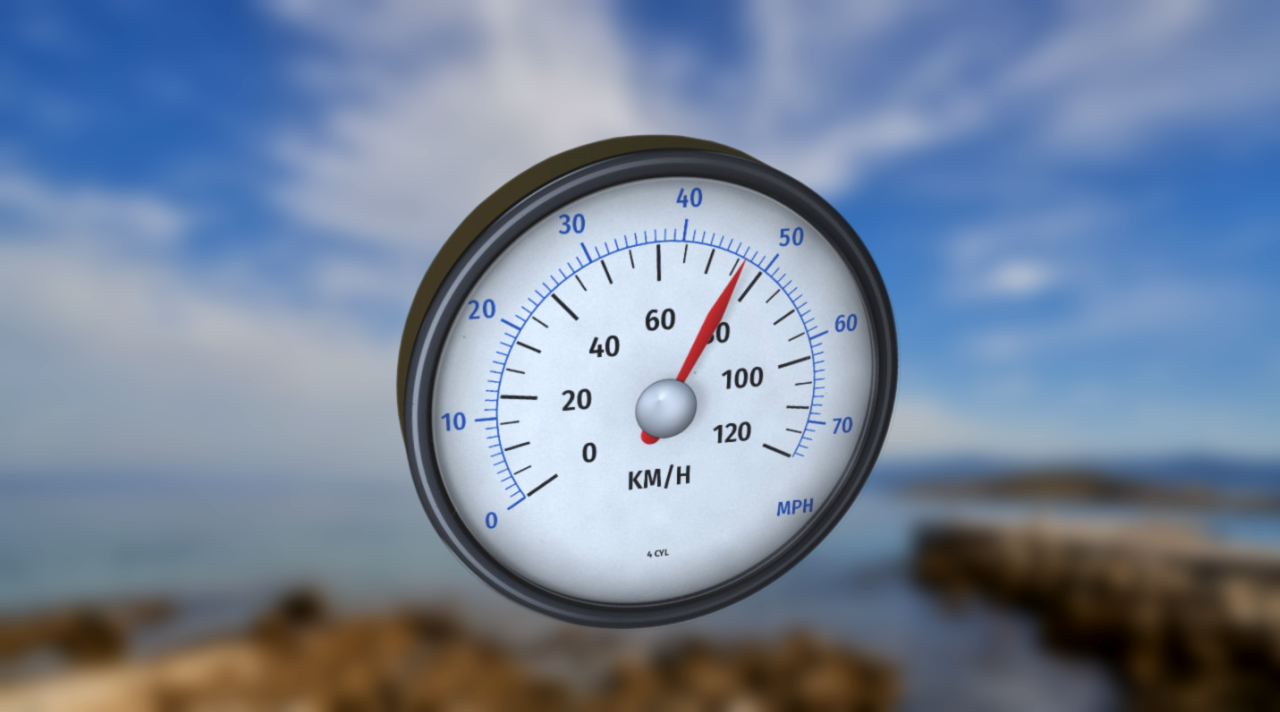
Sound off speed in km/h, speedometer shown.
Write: 75 km/h
